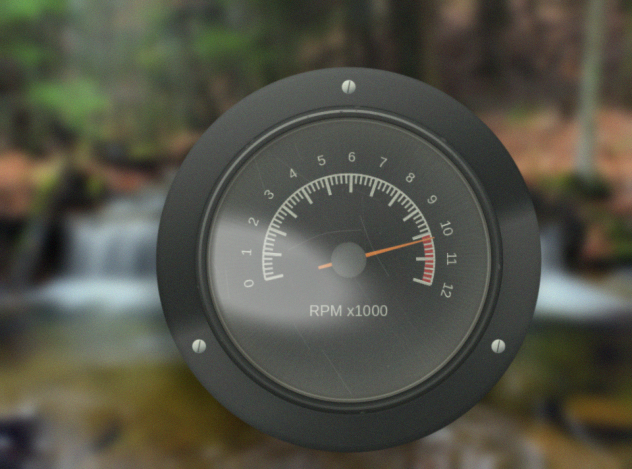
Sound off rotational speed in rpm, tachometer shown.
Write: 10200 rpm
